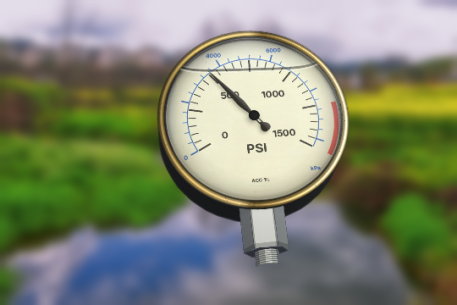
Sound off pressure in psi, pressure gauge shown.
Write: 500 psi
